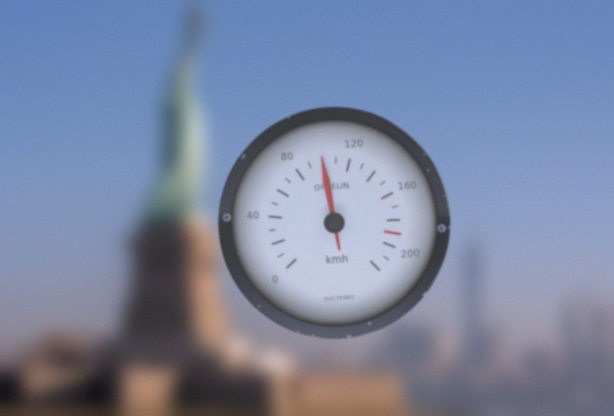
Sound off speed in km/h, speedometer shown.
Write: 100 km/h
